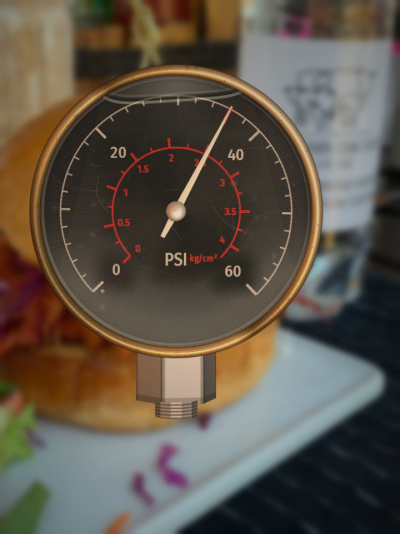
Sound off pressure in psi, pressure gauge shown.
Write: 36 psi
